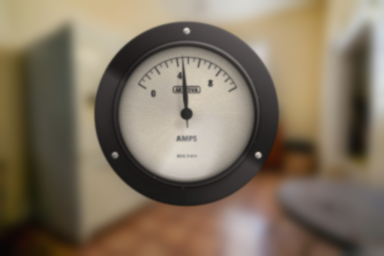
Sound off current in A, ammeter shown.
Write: 4.5 A
